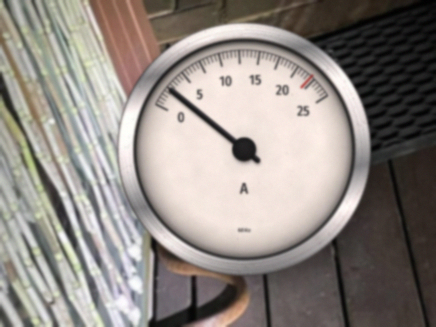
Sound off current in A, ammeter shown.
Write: 2.5 A
